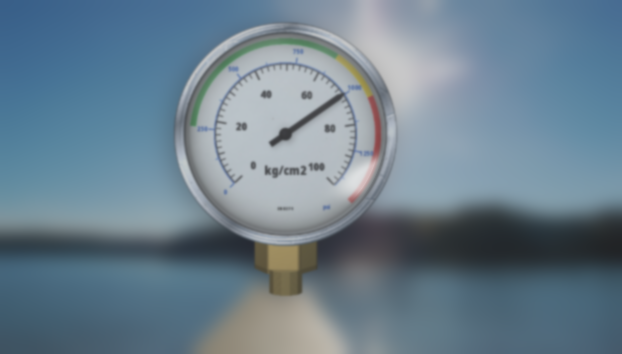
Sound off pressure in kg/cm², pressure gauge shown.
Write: 70 kg/cm²
